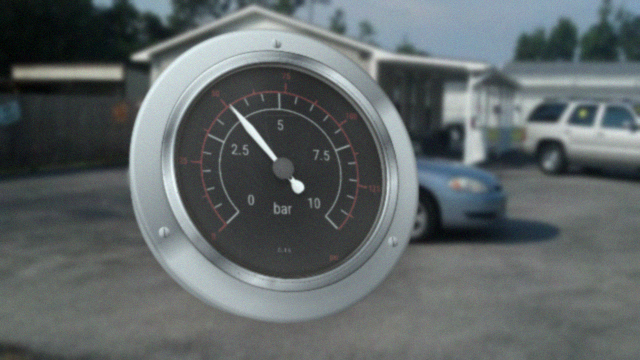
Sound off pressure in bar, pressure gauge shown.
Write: 3.5 bar
